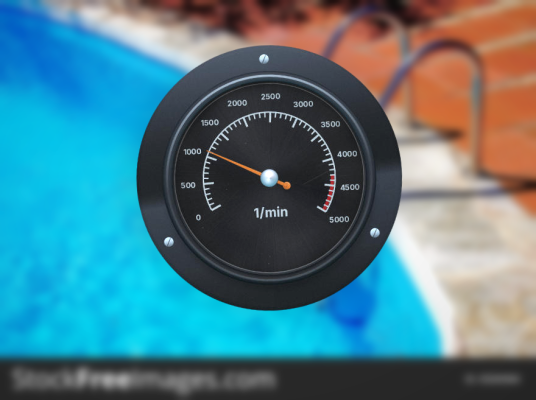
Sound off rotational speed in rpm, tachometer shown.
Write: 1100 rpm
